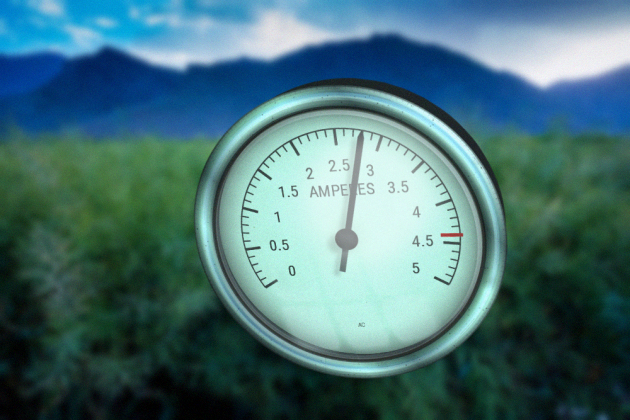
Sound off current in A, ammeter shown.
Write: 2.8 A
